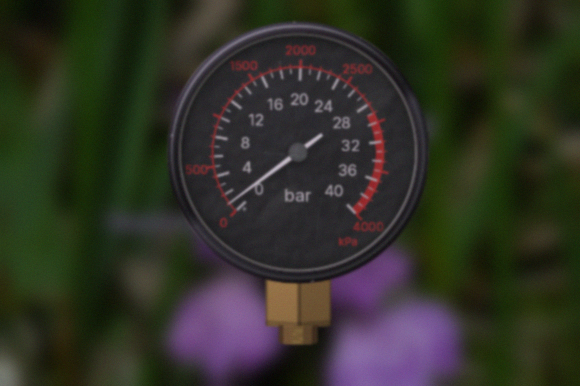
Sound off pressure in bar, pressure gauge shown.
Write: 1 bar
